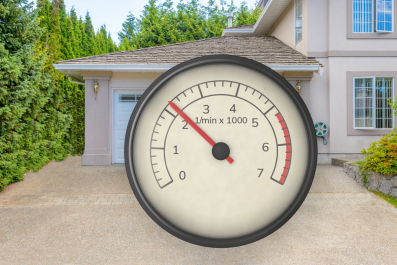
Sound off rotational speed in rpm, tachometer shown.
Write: 2200 rpm
